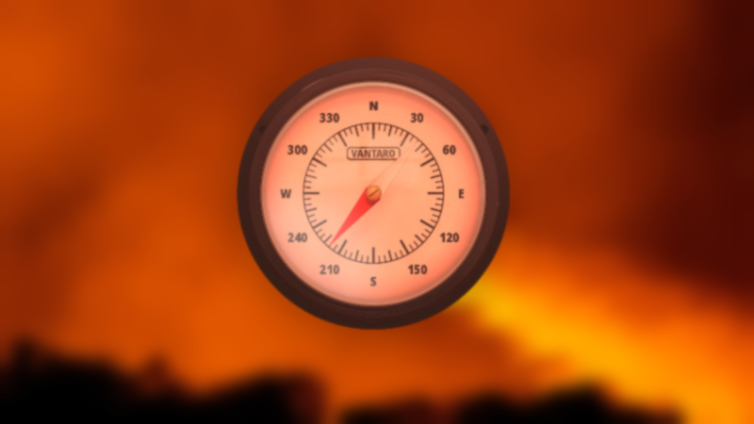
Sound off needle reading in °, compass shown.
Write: 220 °
